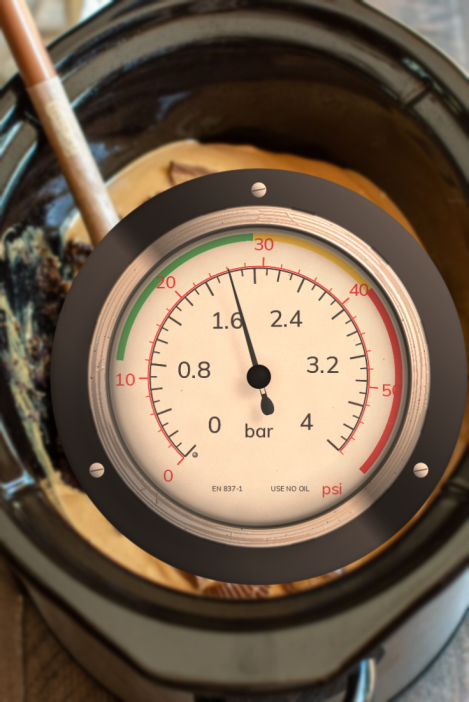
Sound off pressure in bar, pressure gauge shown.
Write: 1.8 bar
